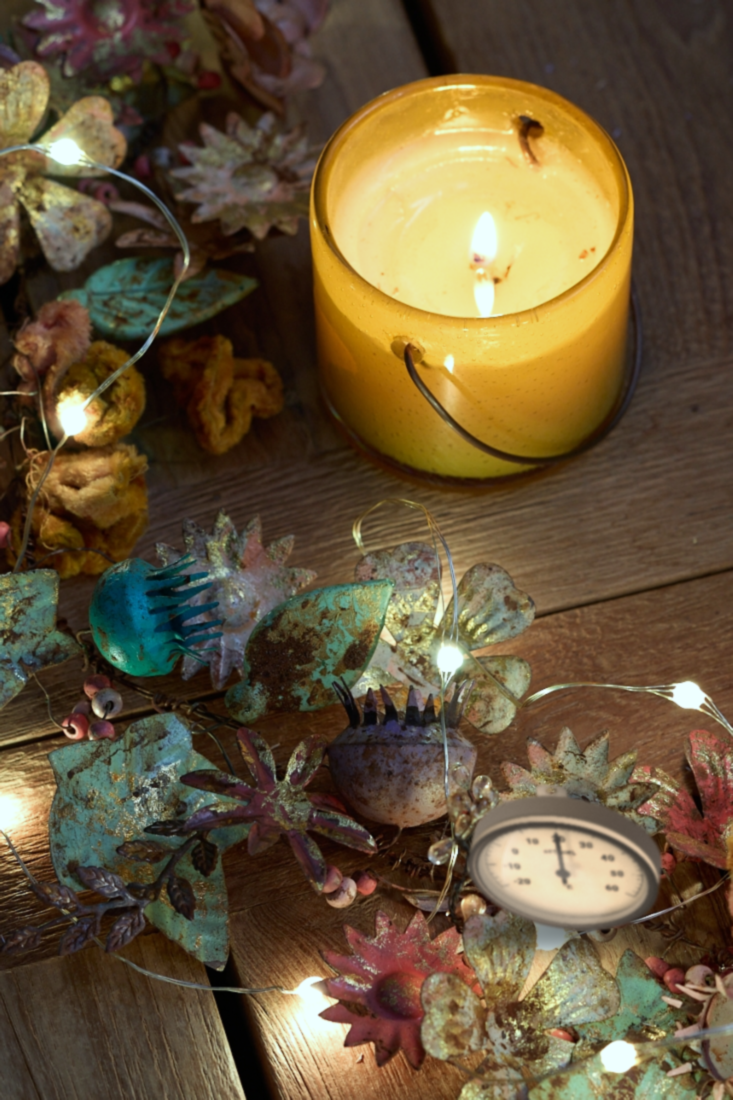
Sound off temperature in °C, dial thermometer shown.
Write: 20 °C
